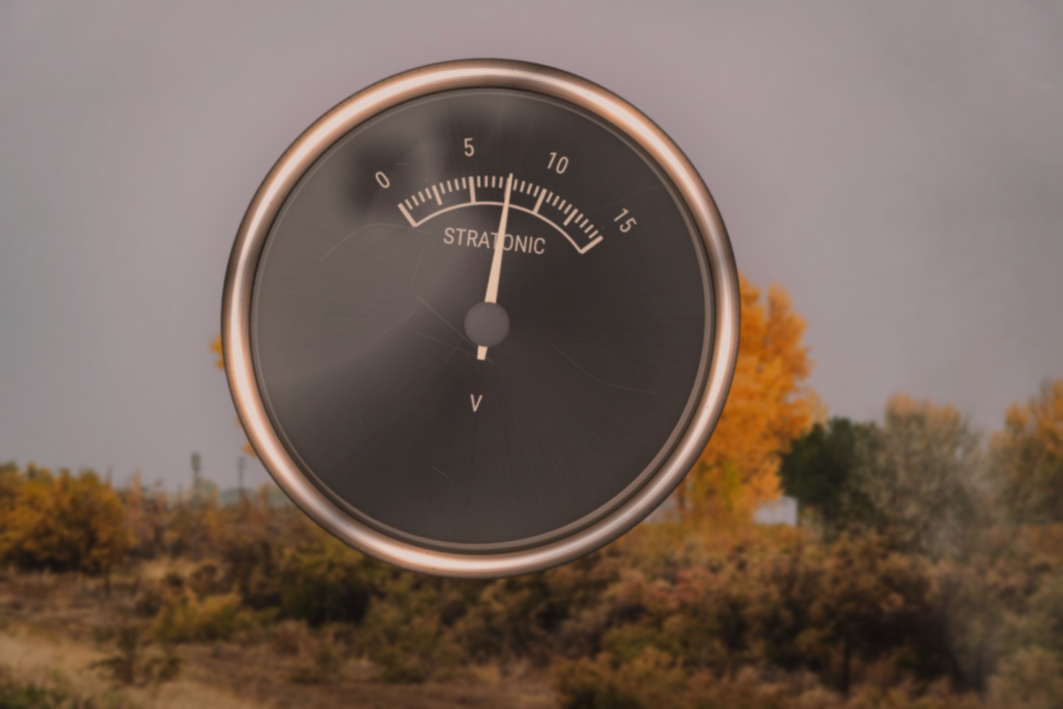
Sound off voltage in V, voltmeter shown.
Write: 7.5 V
